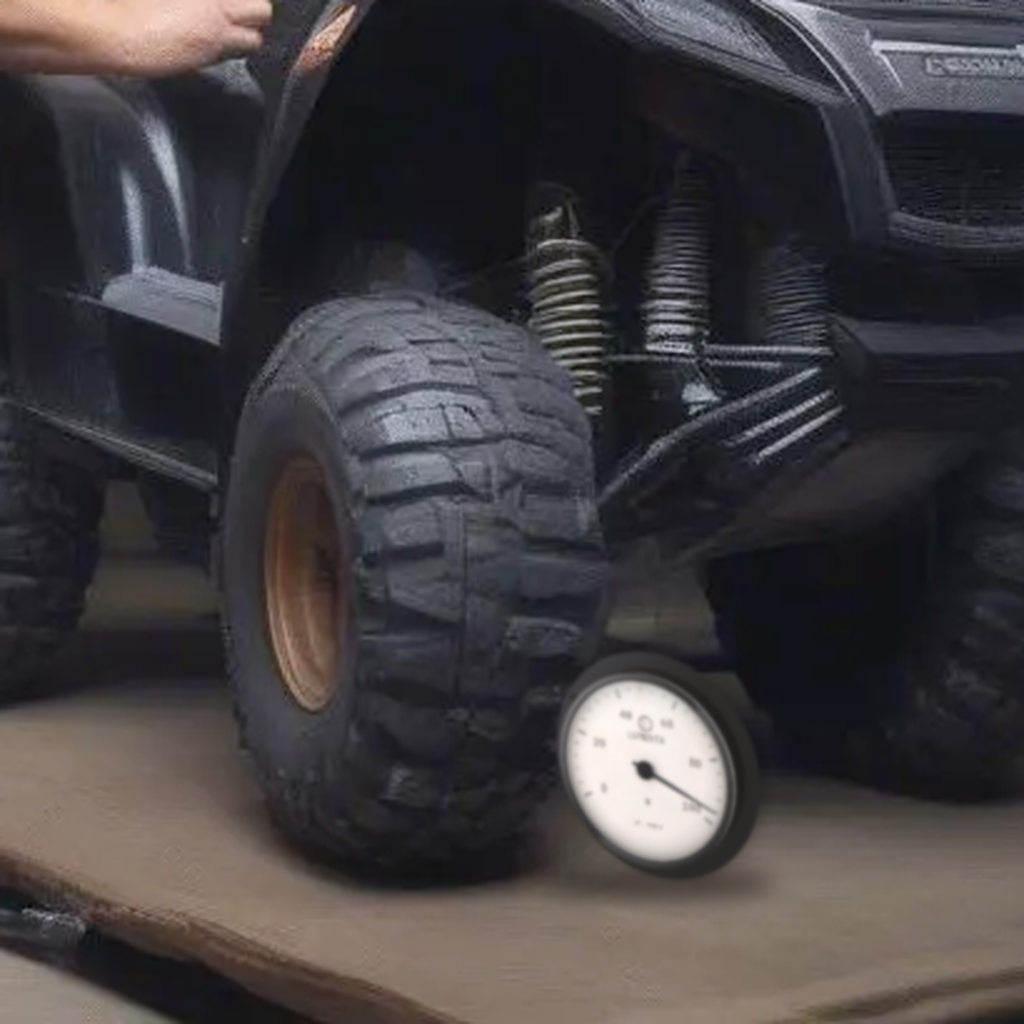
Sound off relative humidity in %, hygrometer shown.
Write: 96 %
